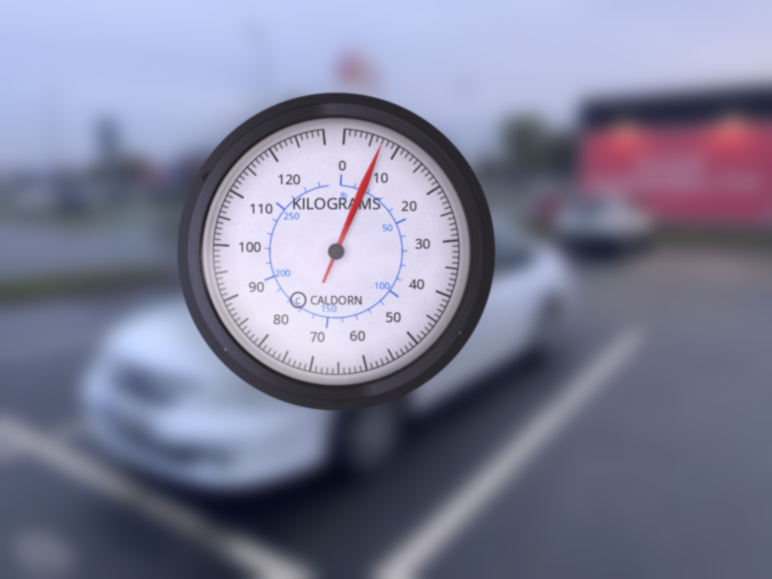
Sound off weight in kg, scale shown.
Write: 7 kg
